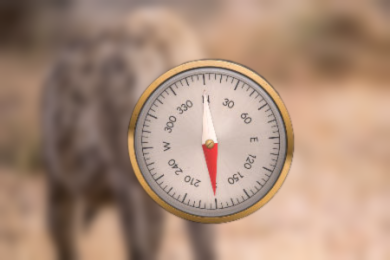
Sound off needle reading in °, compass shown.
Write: 180 °
